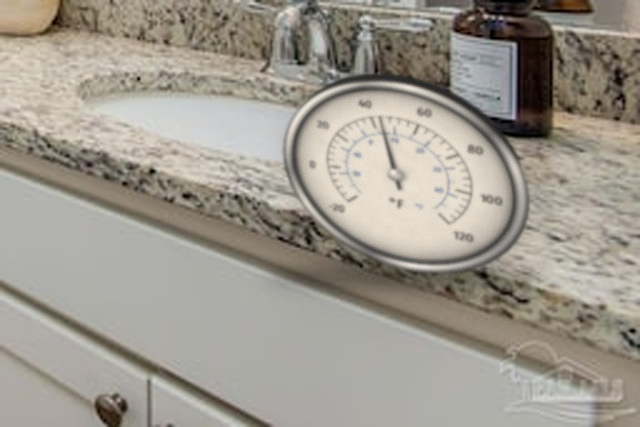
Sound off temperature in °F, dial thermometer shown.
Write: 44 °F
